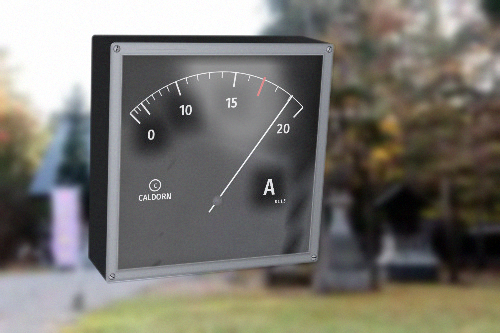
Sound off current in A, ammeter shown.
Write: 19 A
